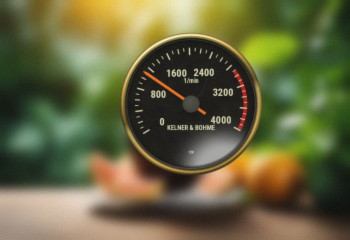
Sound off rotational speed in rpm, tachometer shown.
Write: 1100 rpm
